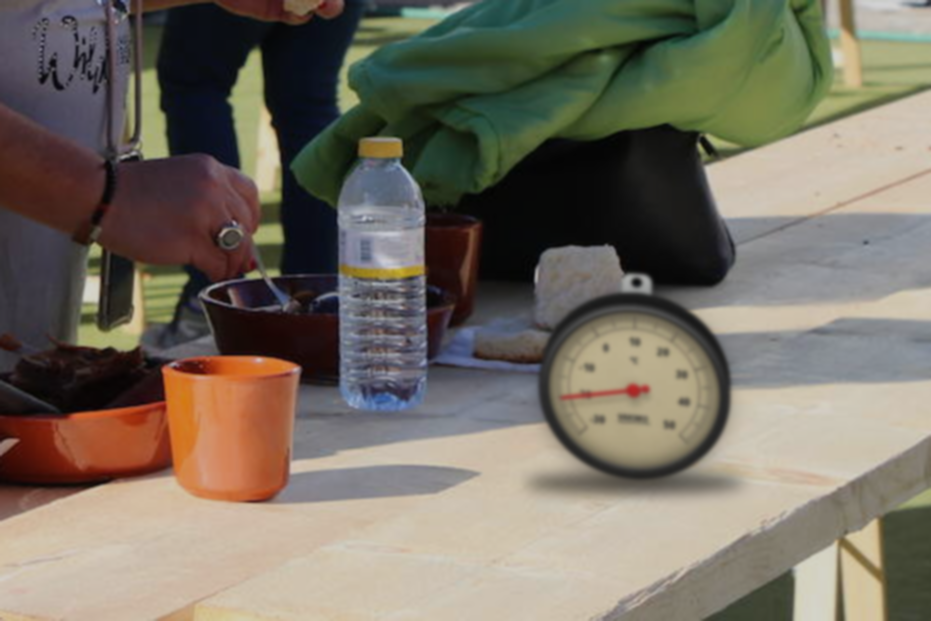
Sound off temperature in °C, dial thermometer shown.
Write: -20 °C
